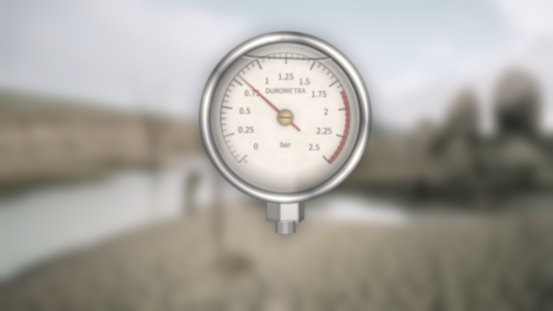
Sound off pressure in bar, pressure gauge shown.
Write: 0.8 bar
